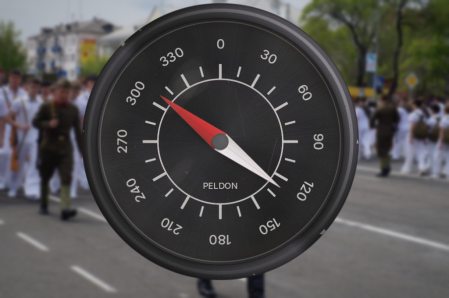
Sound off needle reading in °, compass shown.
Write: 307.5 °
